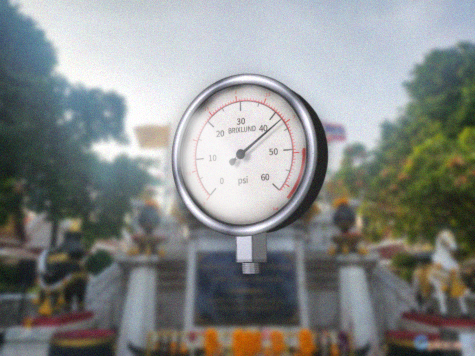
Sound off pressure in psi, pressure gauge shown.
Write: 42.5 psi
